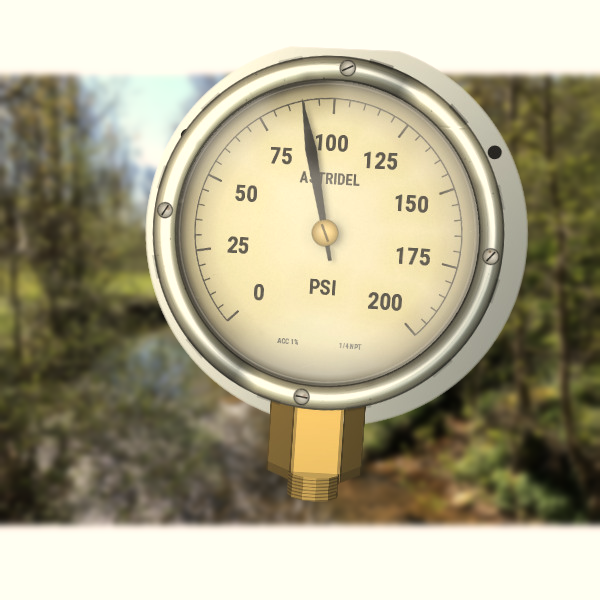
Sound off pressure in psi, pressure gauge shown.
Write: 90 psi
